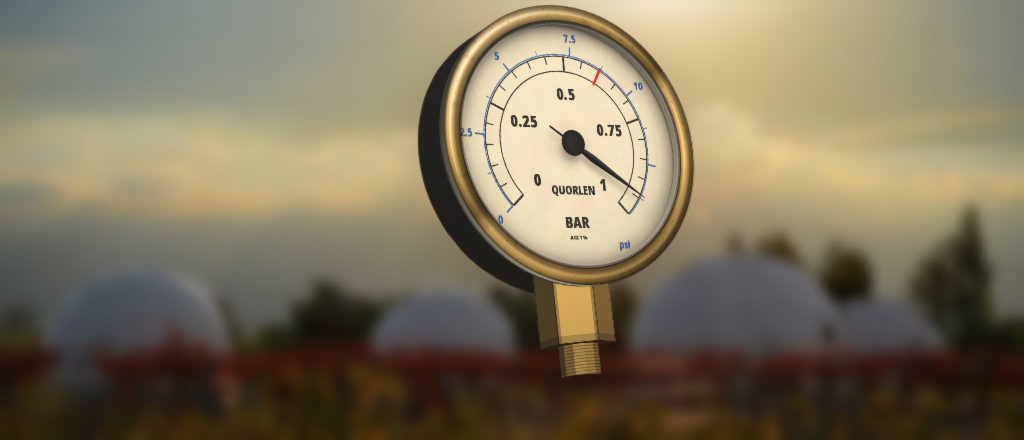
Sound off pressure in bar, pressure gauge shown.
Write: 0.95 bar
